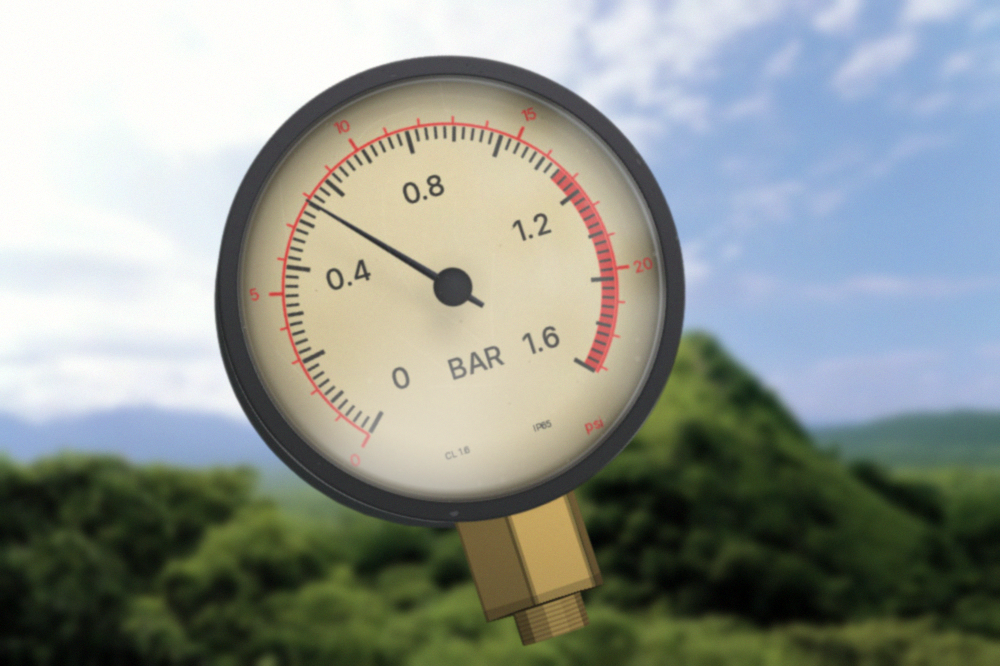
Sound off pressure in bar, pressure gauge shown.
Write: 0.54 bar
